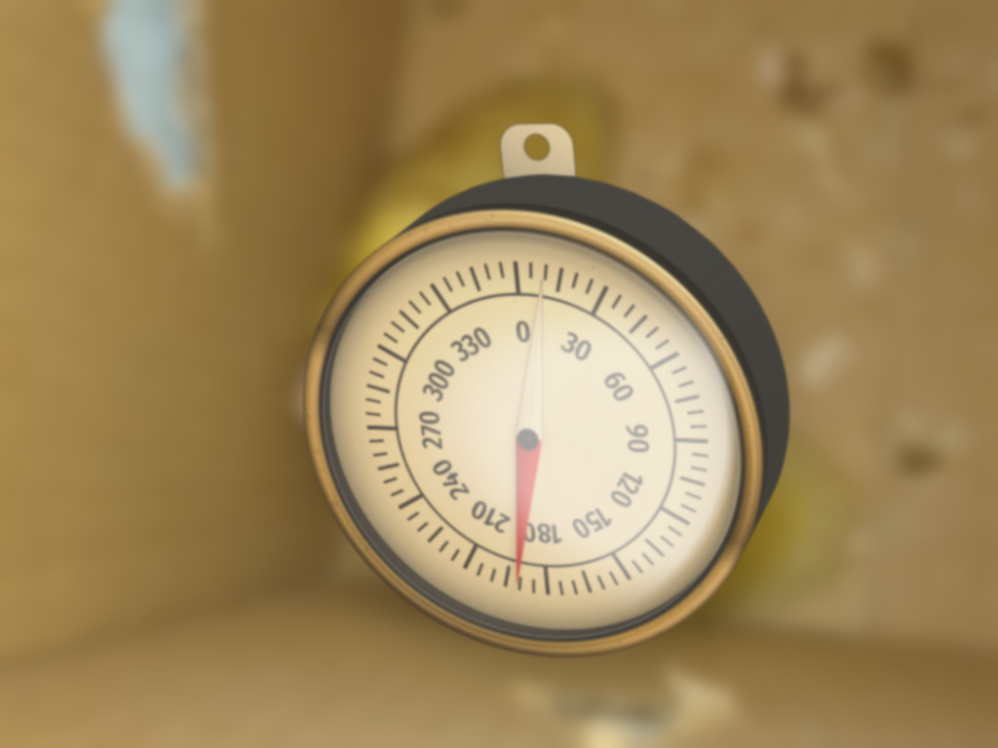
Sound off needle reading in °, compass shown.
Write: 190 °
